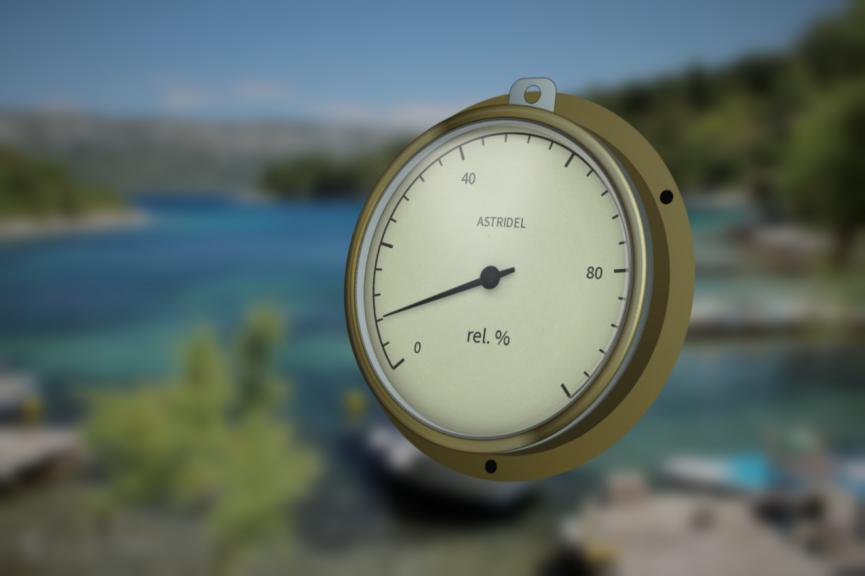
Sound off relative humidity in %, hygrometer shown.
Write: 8 %
